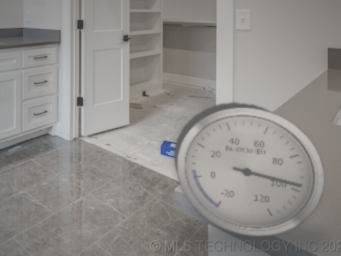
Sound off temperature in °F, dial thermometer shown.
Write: 96 °F
